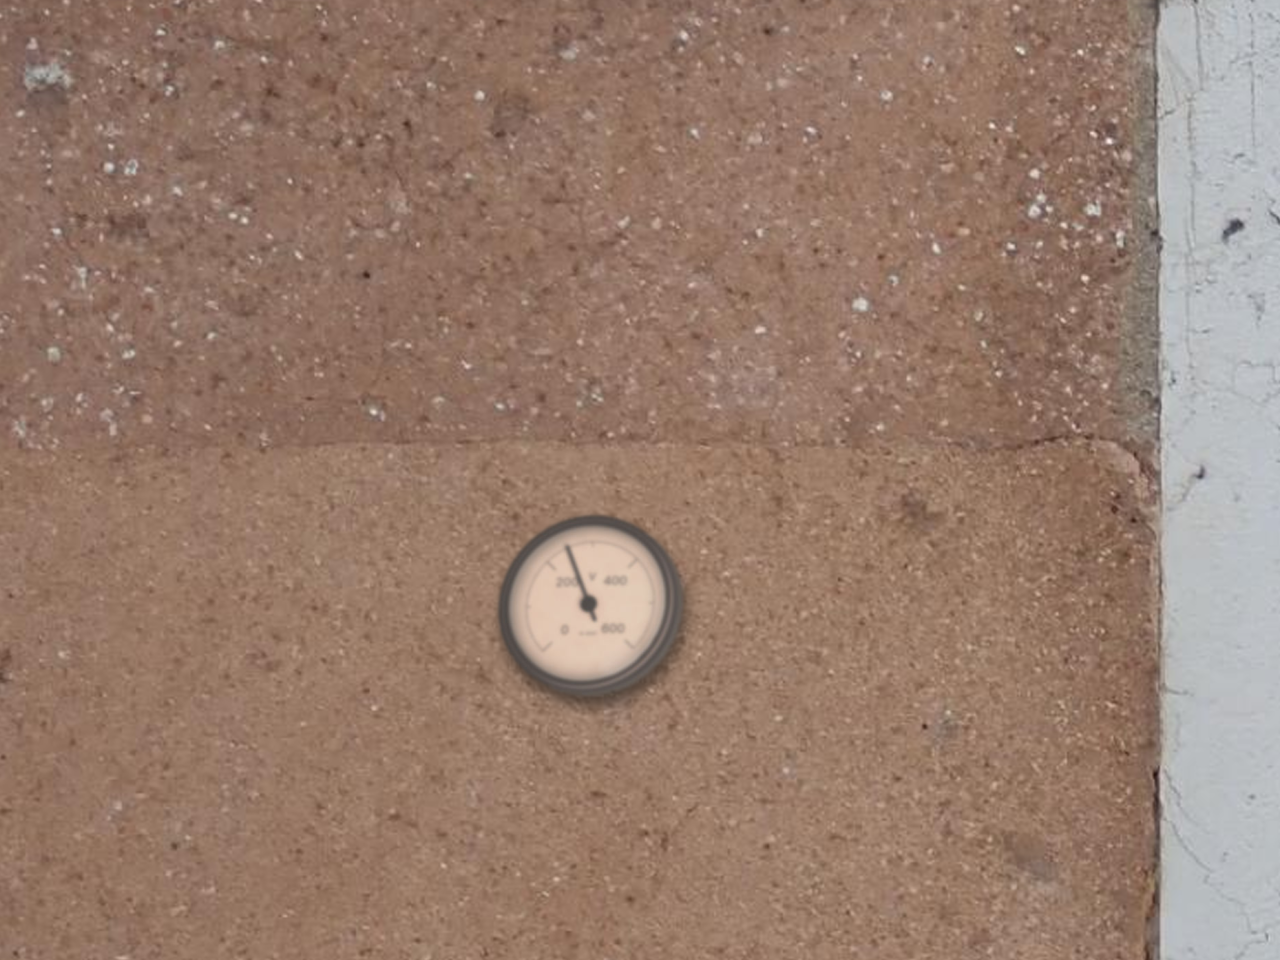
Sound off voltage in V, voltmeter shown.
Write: 250 V
